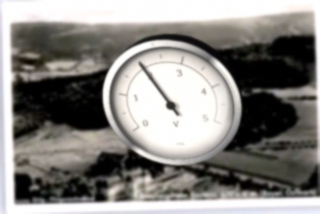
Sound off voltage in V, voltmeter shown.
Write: 2 V
